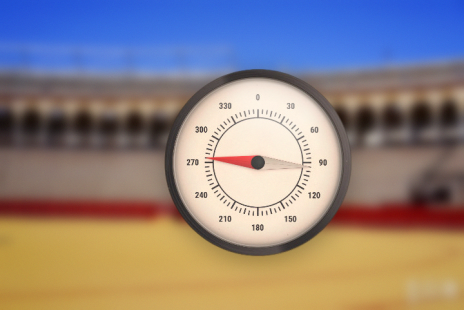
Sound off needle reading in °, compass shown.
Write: 275 °
